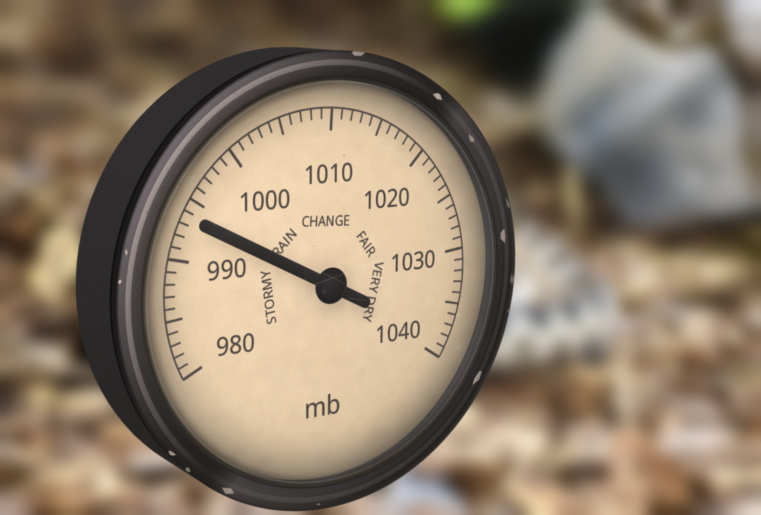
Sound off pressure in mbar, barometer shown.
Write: 993.5 mbar
